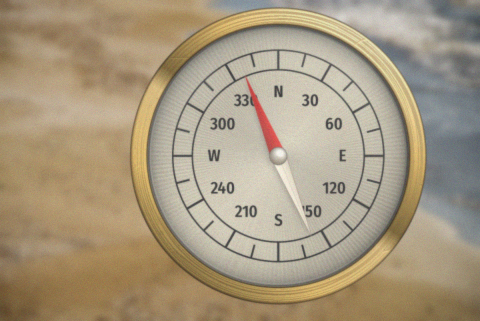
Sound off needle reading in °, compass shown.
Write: 337.5 °
